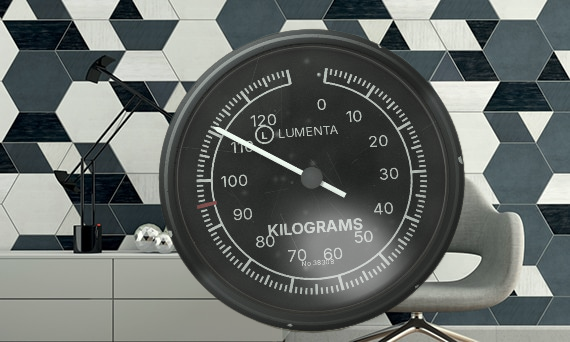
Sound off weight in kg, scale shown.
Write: 111 kg
